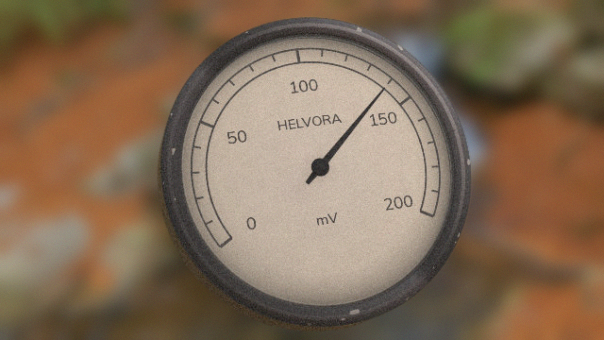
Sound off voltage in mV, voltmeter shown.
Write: 140 mV
